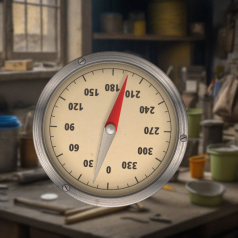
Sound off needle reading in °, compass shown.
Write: 195 °
